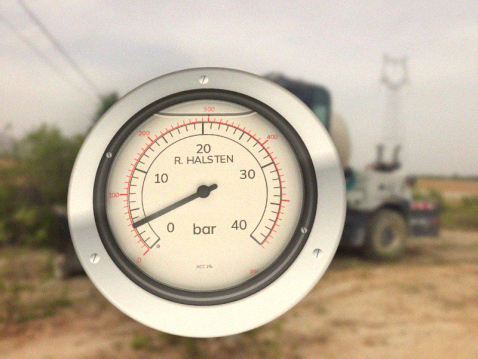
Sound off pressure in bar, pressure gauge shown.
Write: 3 bar
